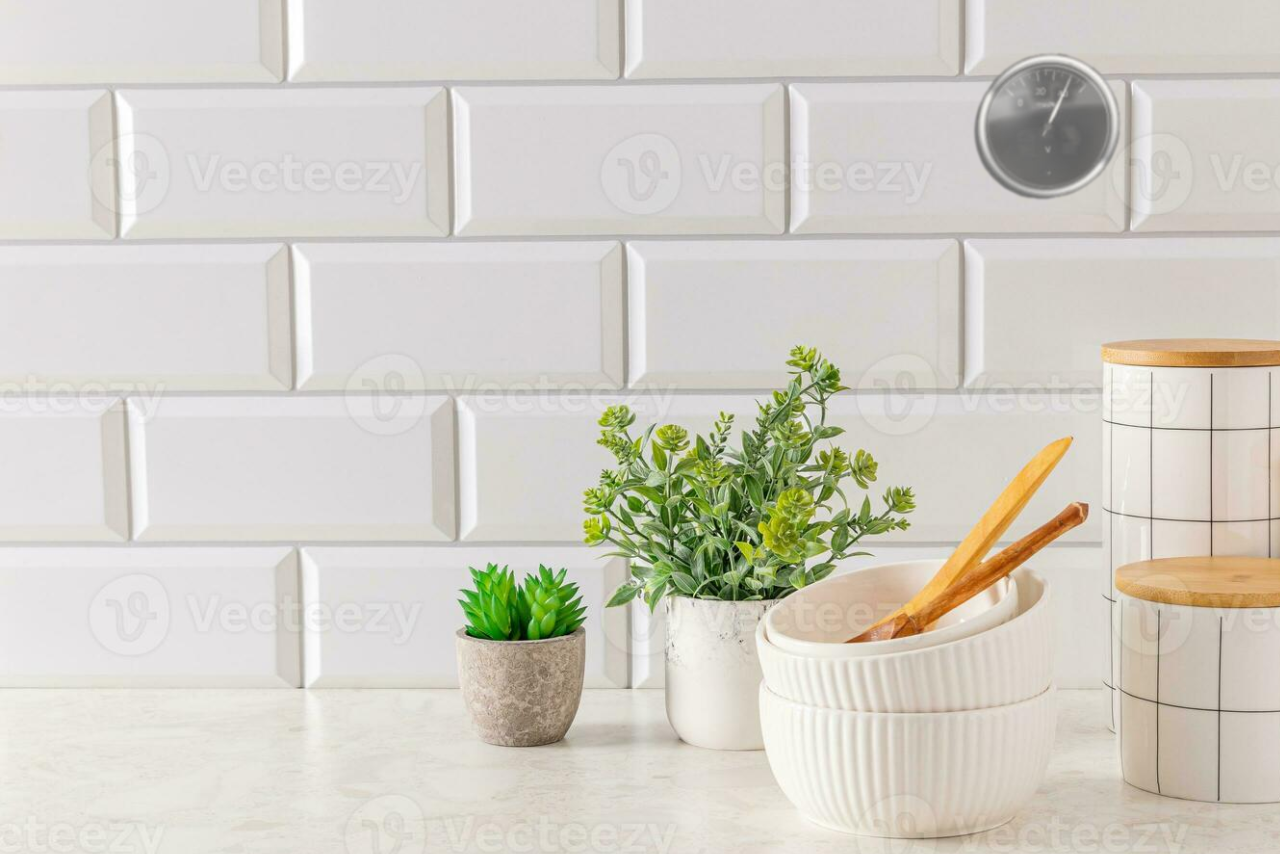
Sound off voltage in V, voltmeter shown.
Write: 40 V
